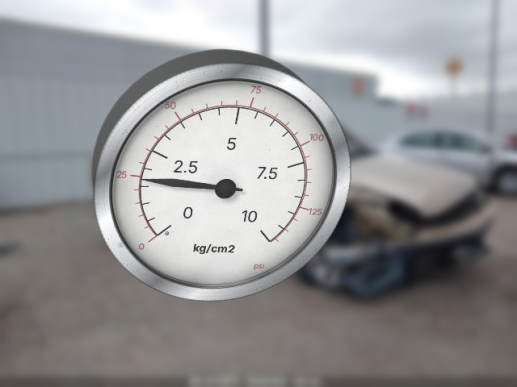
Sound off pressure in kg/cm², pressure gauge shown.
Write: 1.75 kg/cm²
